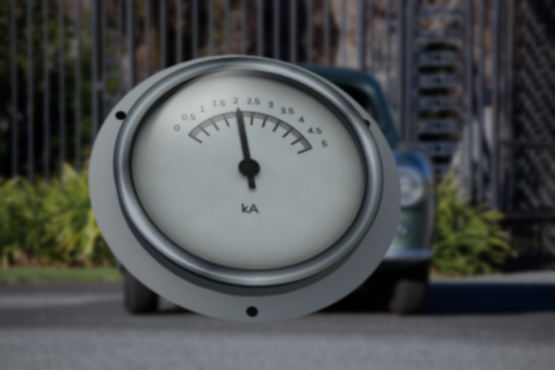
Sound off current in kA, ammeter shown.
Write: 2 kA
